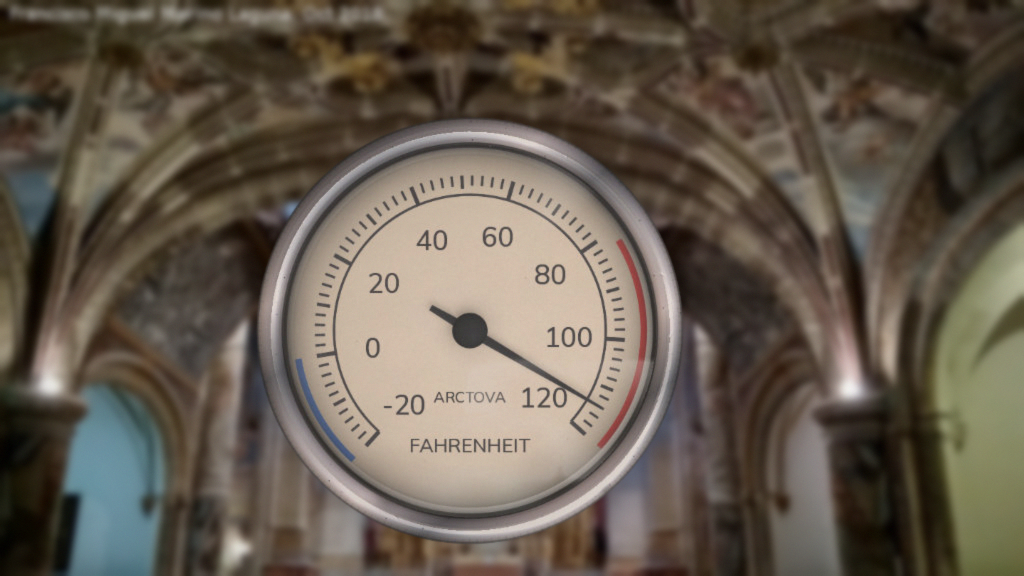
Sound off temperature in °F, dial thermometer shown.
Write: 114 °F
